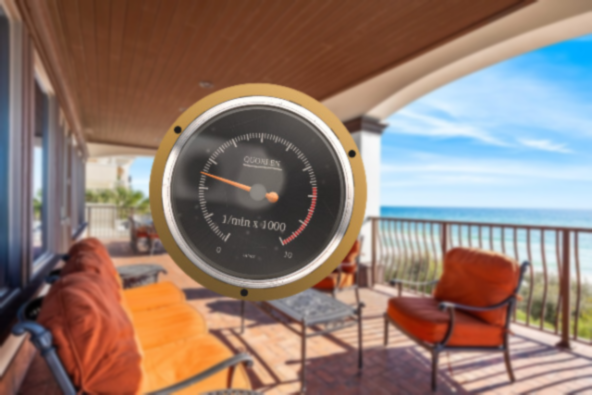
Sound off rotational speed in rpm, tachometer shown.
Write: 2500 rpm
